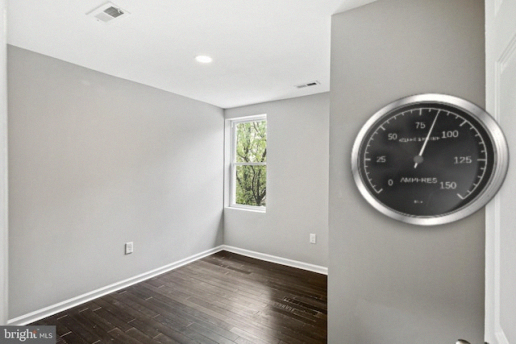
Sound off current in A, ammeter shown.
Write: 85 A
